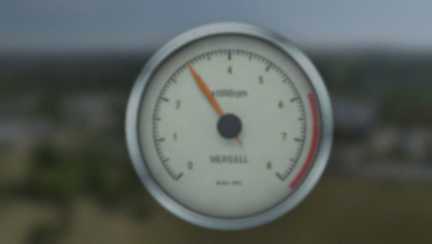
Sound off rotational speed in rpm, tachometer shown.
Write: 3000 rpm
